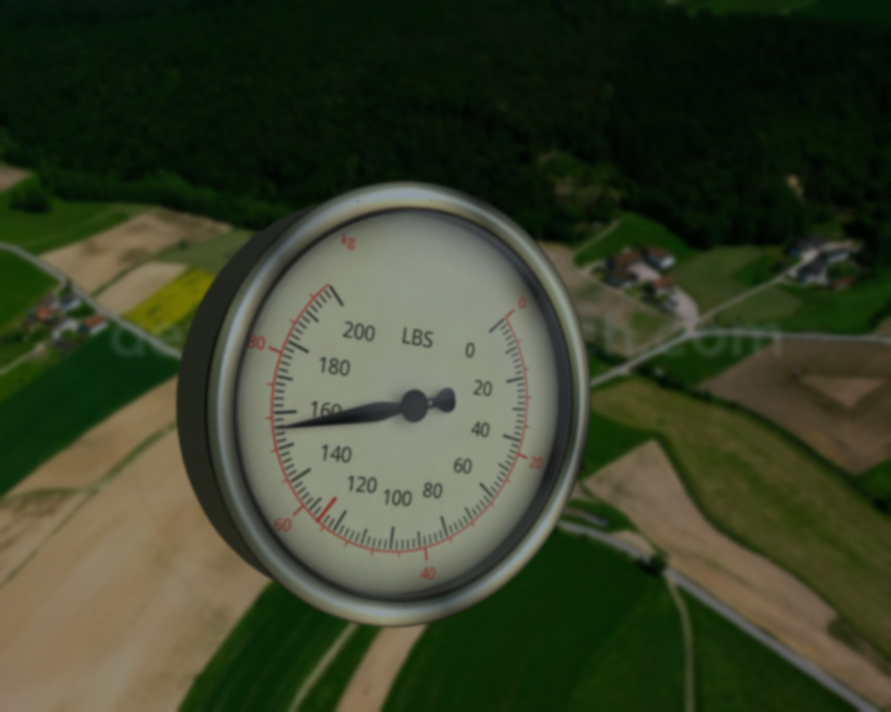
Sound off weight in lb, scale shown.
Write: 156 lb
